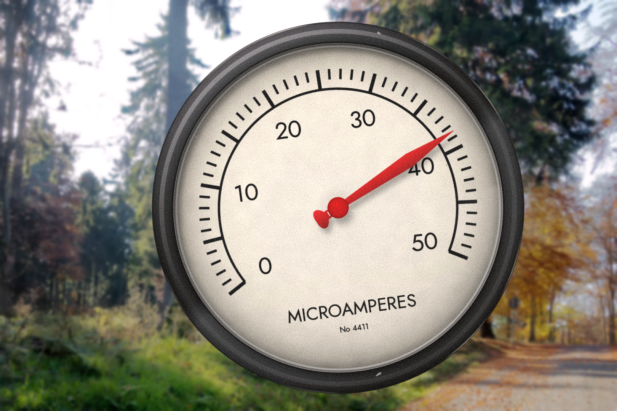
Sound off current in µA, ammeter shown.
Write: 38.5 µA
